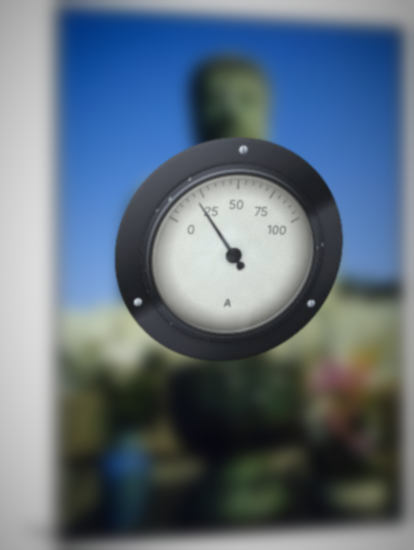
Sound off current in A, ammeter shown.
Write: 20 A
